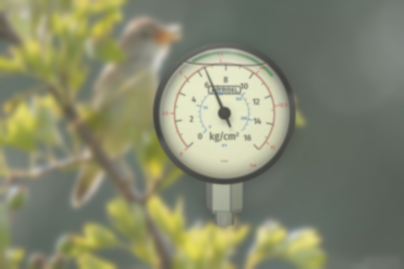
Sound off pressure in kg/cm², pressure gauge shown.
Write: 6.5 kg/cm²
